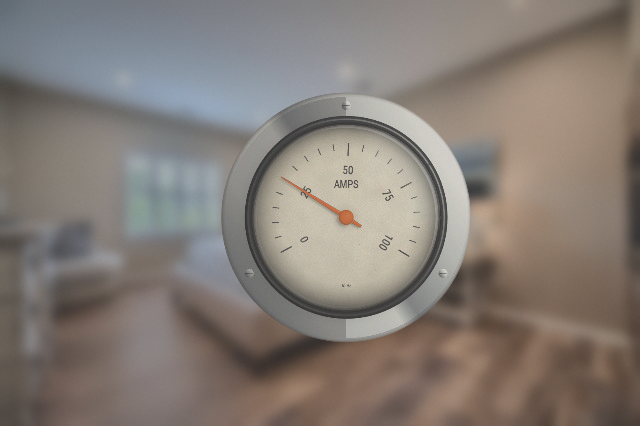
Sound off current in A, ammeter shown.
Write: 25 A
